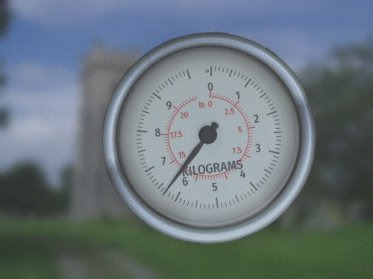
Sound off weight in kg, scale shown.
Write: 6.3 kg
